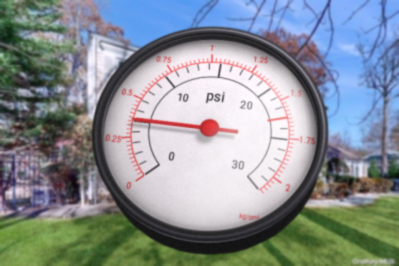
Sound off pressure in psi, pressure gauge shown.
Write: 5 psi
